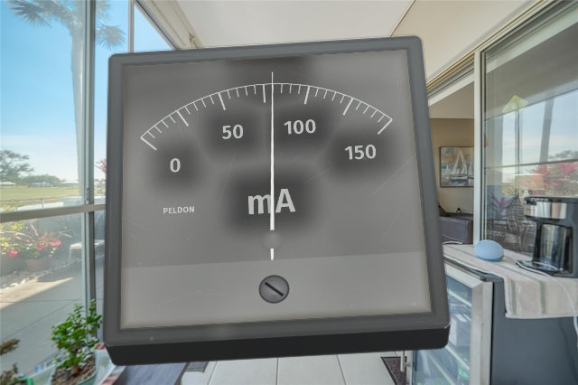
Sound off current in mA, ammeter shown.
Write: 80 mA
